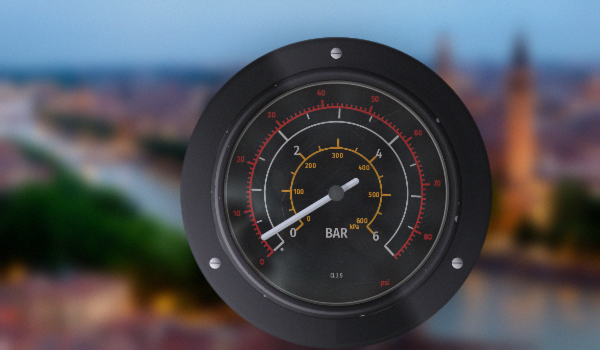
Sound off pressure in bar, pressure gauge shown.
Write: 0.25 bar
